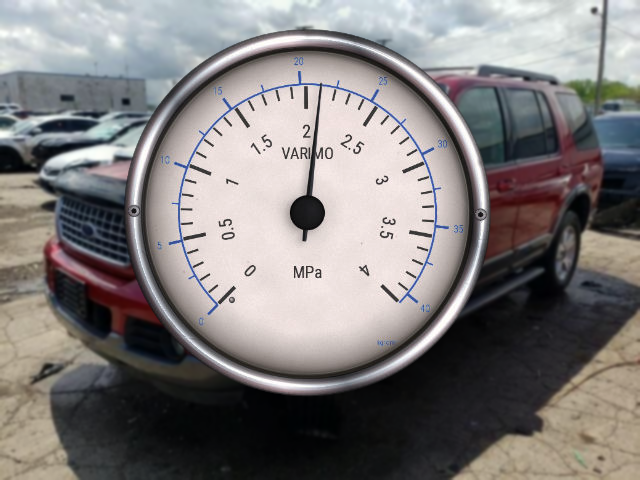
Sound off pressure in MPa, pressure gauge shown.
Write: 2.1 MPa
